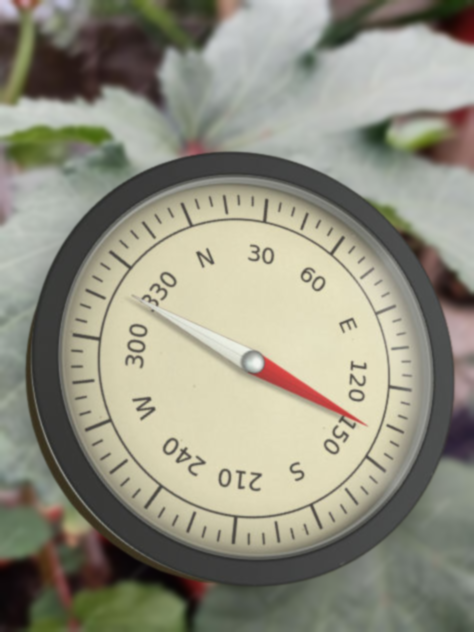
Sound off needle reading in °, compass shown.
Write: 140 °
